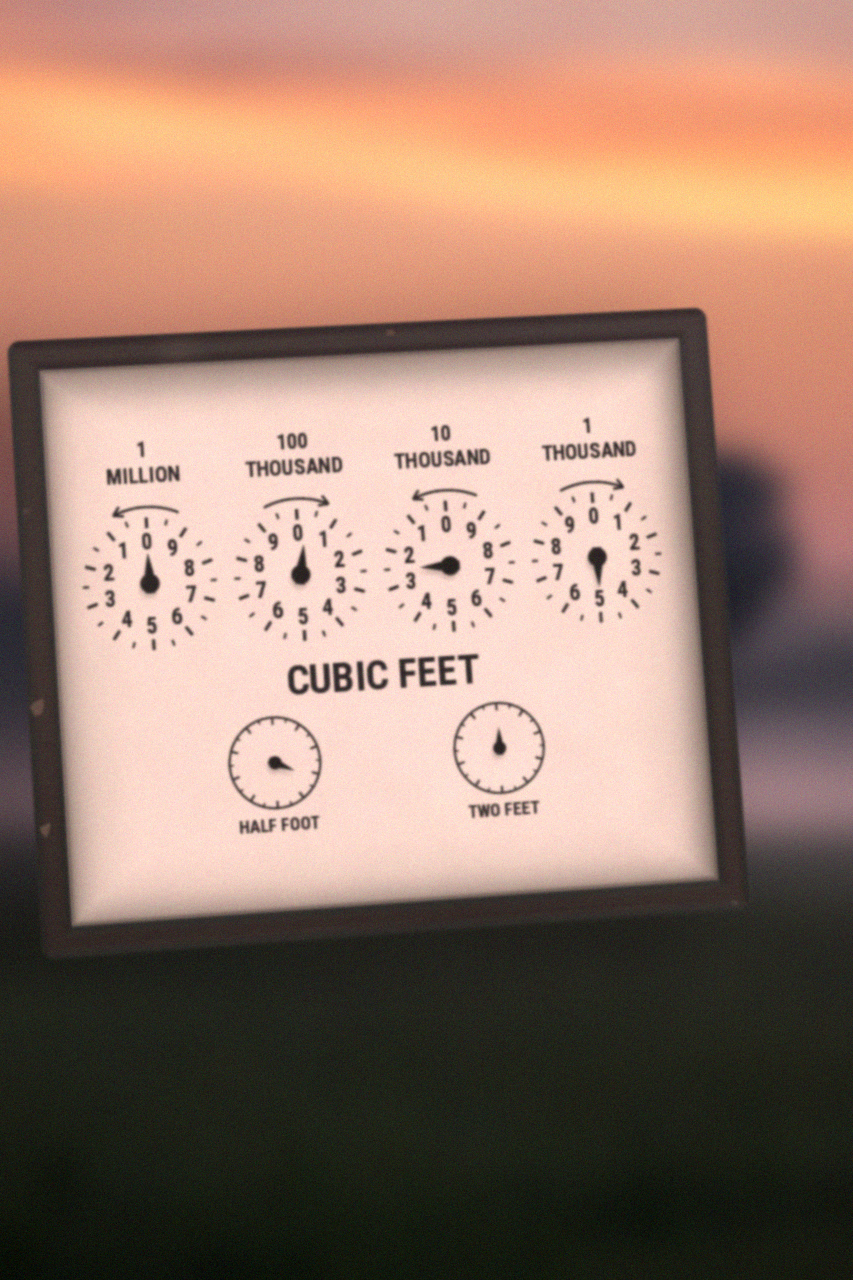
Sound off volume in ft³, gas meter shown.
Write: 2500 ft³
